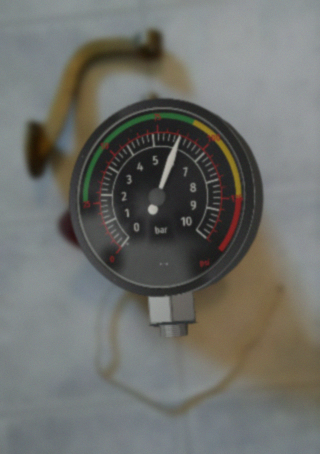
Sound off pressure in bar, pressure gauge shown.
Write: 6 bar
